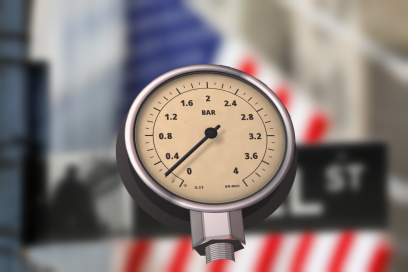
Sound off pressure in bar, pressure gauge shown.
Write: 0.2 bar
